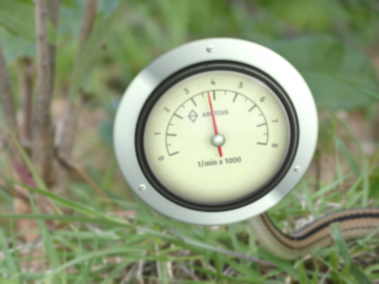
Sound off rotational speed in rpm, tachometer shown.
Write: 3750 rpm
